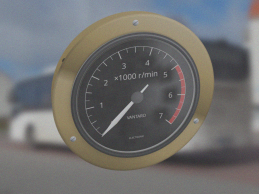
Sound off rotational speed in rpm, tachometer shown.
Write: 0 rpm
